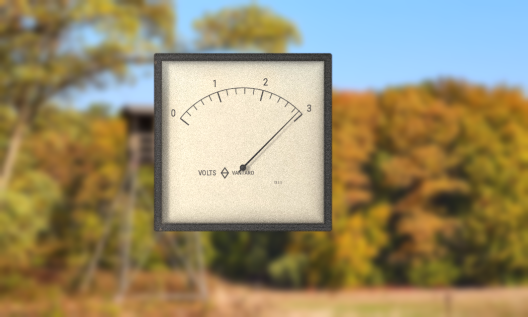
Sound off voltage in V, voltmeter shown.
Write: 2.9 V
